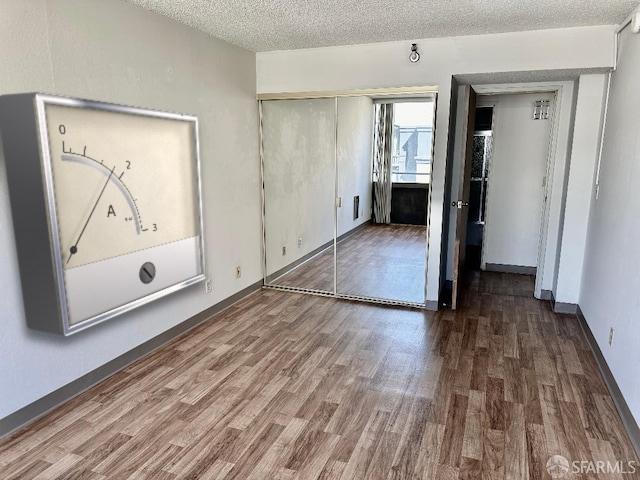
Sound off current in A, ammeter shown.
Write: 1.75 A
